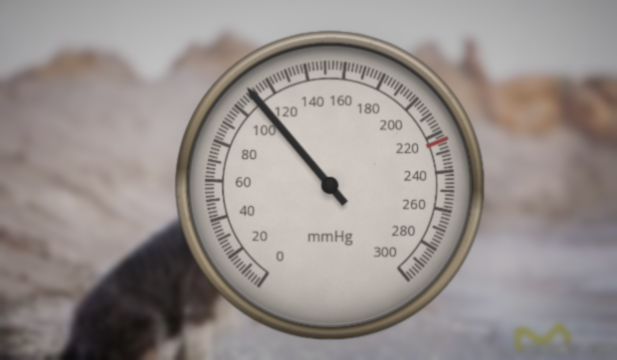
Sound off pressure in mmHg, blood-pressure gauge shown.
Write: 110 mmHg
